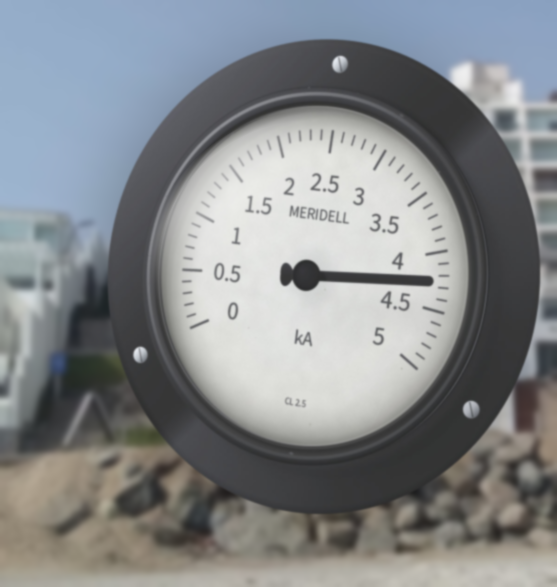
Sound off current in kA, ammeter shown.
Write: 4.25 kA
